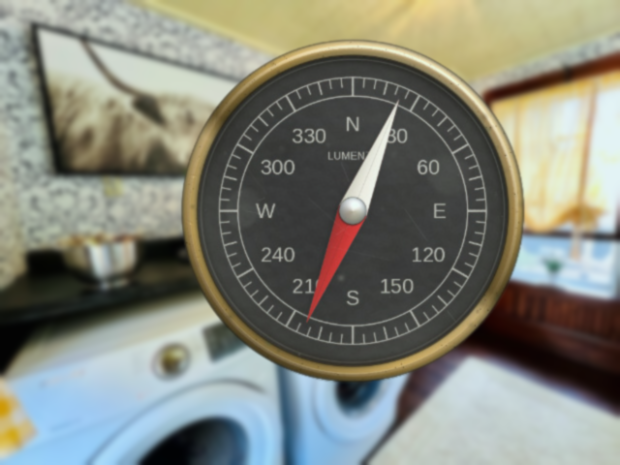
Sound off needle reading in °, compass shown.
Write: 202.5 °
